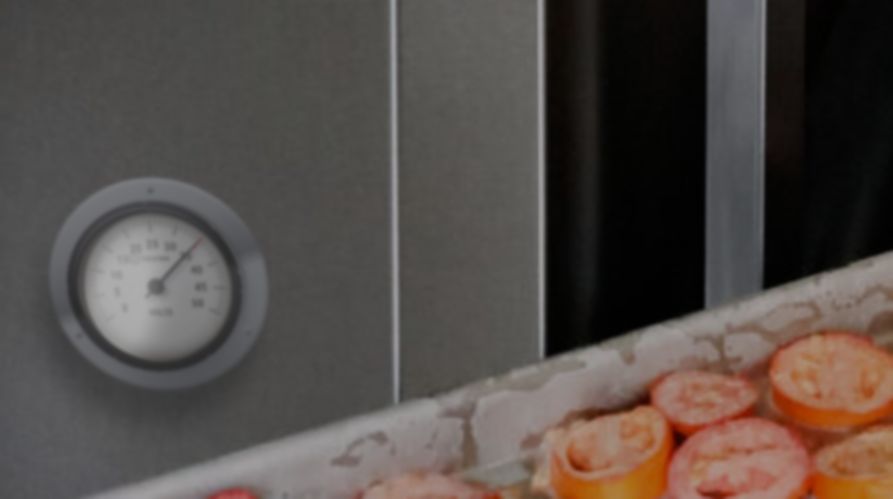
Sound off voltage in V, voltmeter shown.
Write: 35 V
